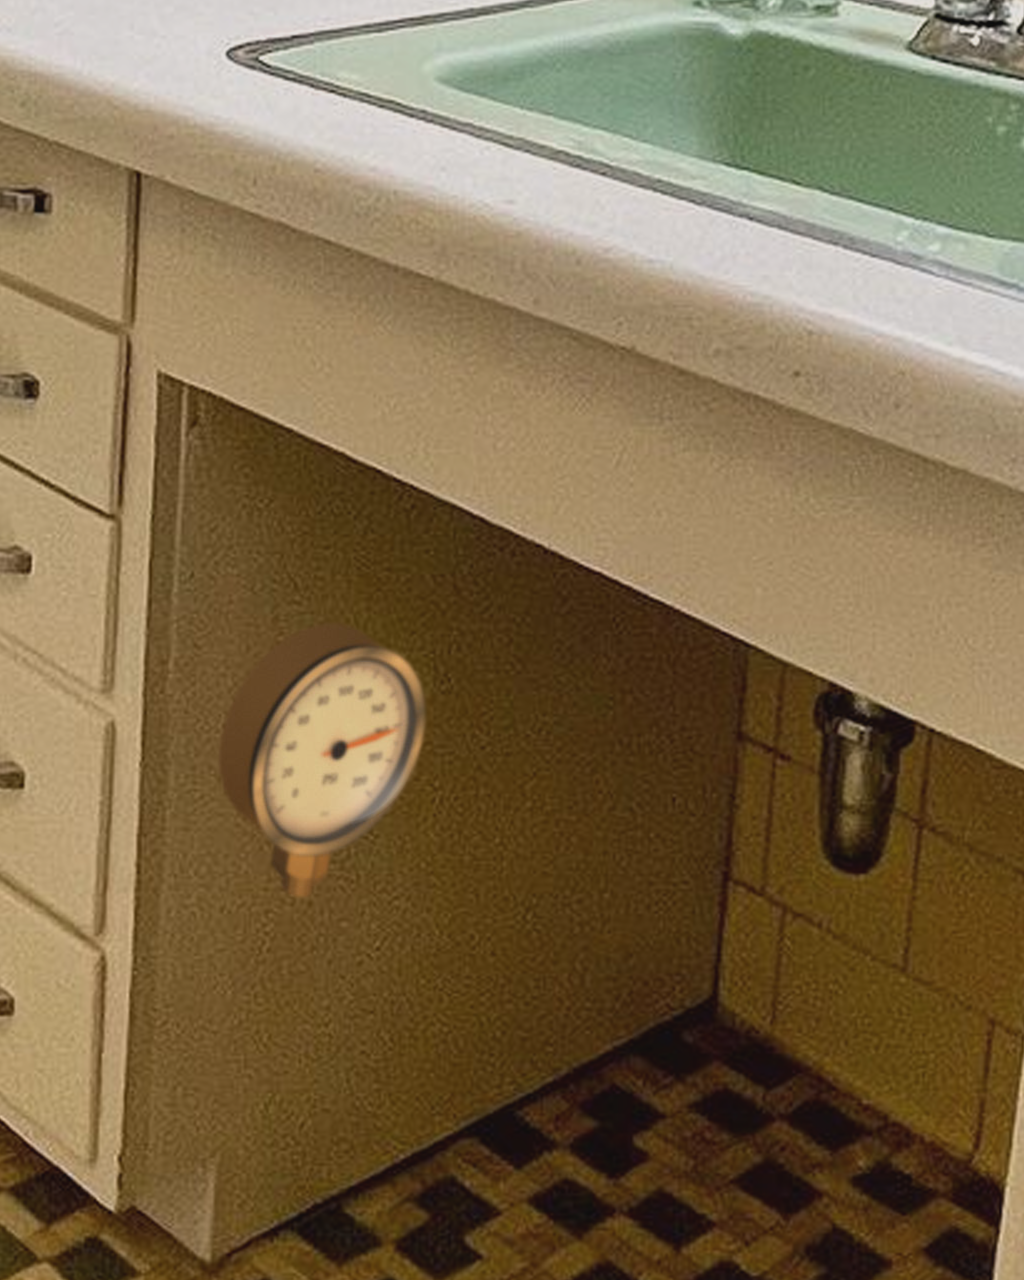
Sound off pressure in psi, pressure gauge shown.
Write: 160 psi
